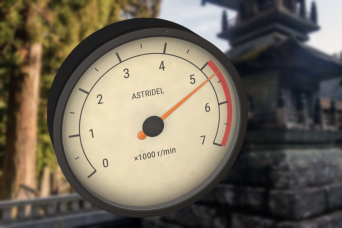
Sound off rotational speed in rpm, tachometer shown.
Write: 5250 rpm
